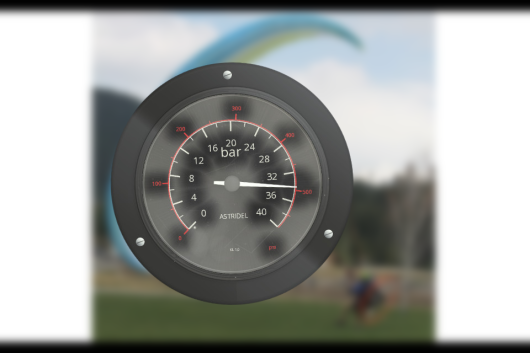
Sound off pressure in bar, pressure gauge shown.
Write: 34 bar
